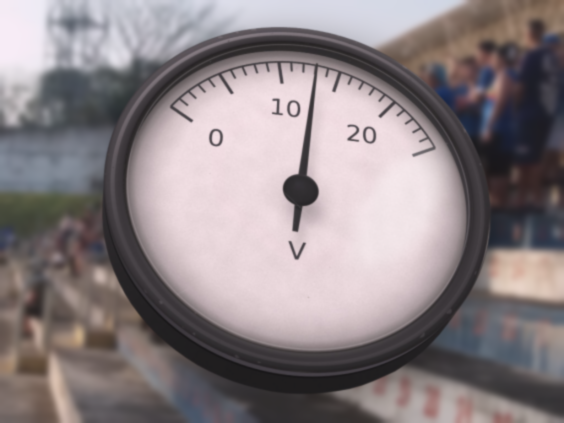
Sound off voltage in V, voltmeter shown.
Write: 13 V
